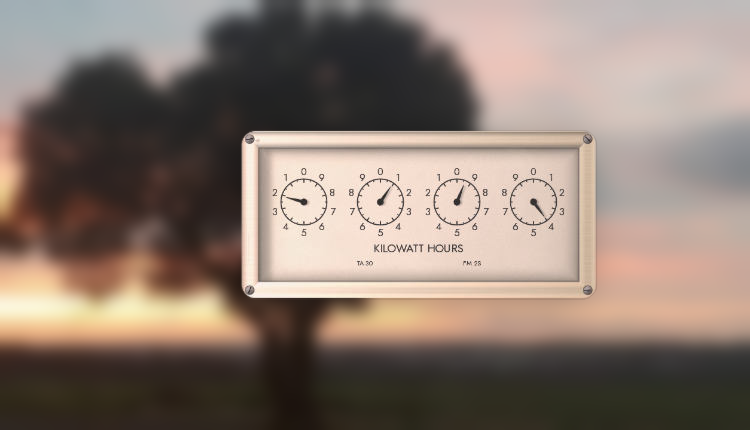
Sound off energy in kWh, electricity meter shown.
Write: 2094 kWh
